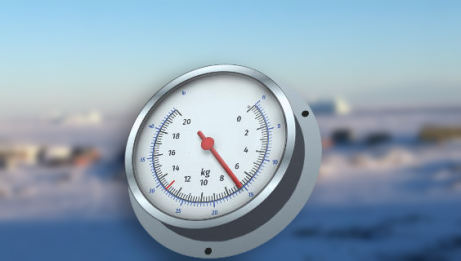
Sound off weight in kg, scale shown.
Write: 7 kg
